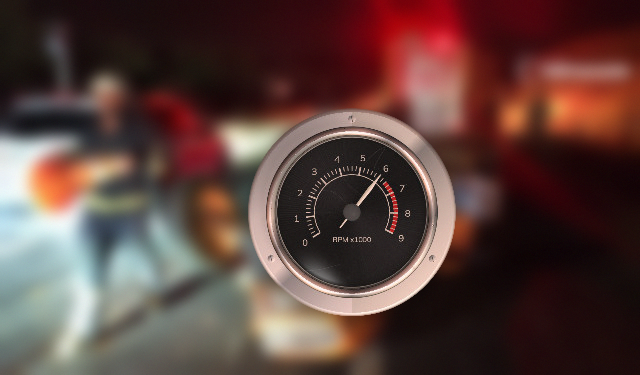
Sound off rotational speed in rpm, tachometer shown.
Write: 6000 rpm
